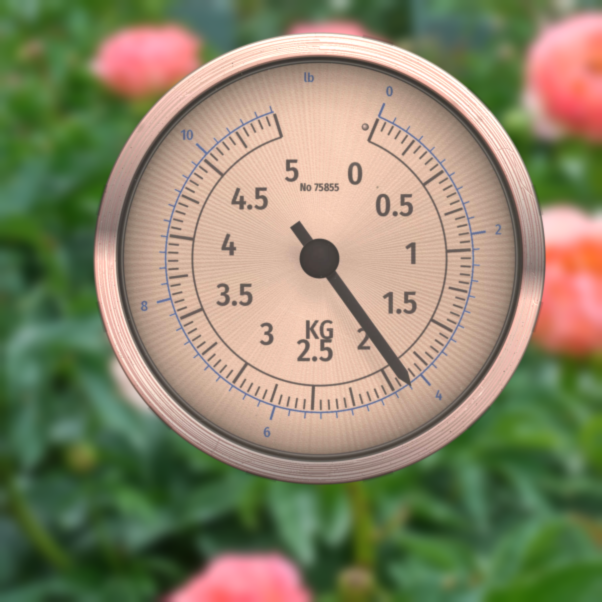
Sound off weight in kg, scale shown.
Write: 1.9 kg
